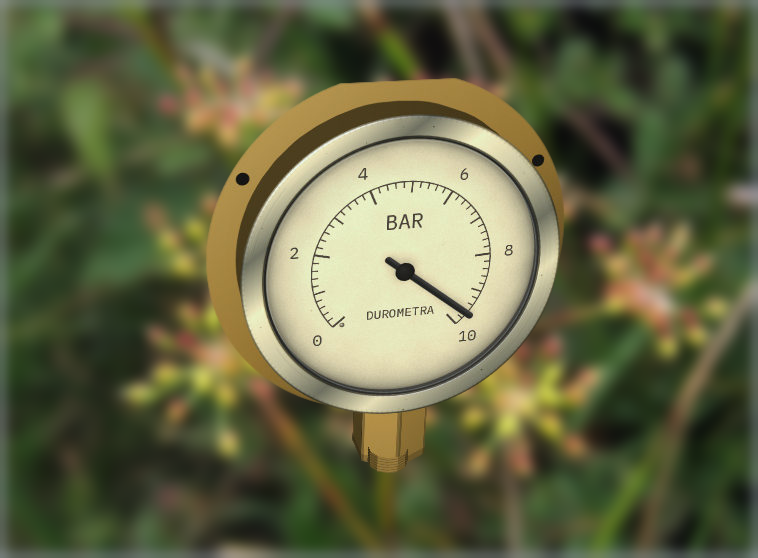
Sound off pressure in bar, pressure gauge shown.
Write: 9.6 bar
